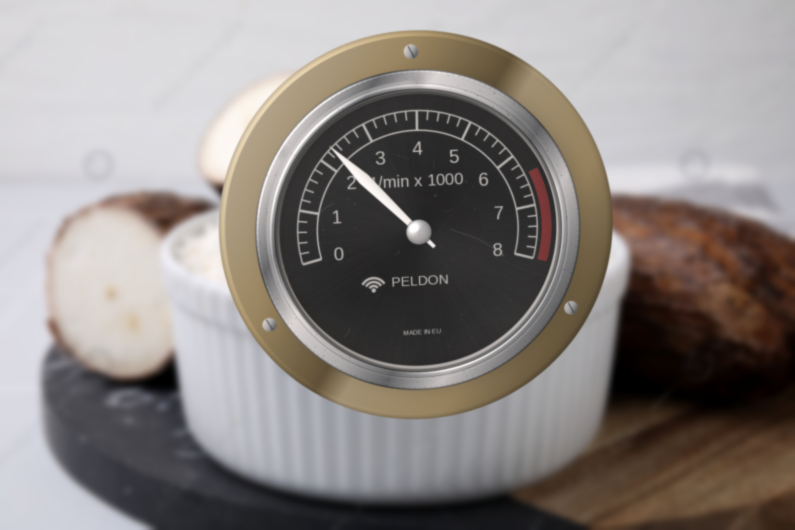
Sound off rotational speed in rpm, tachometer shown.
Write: 2300 rpm
